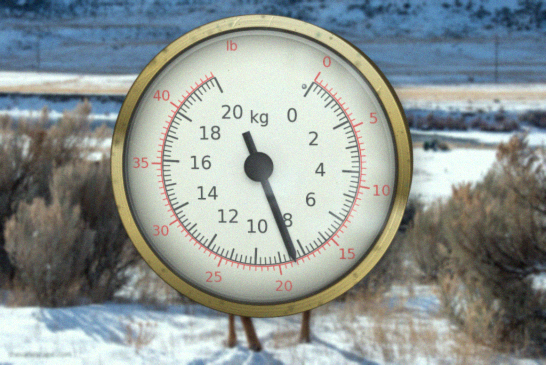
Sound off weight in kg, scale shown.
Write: 8.4 kg
